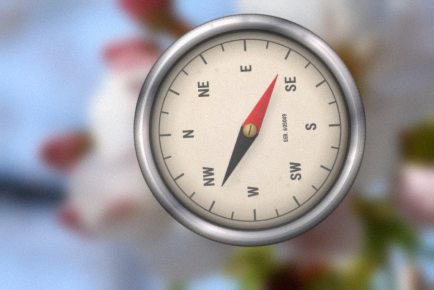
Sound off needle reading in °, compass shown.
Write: 120 °
